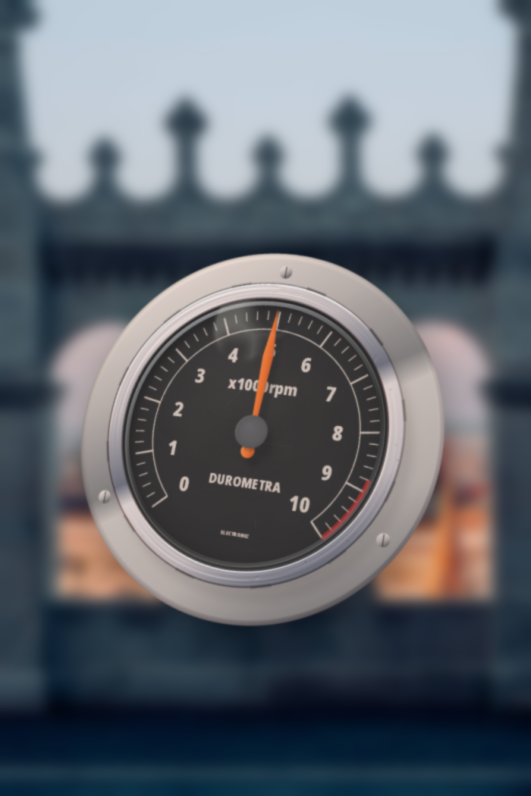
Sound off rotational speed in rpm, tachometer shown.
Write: 5000 rpm
